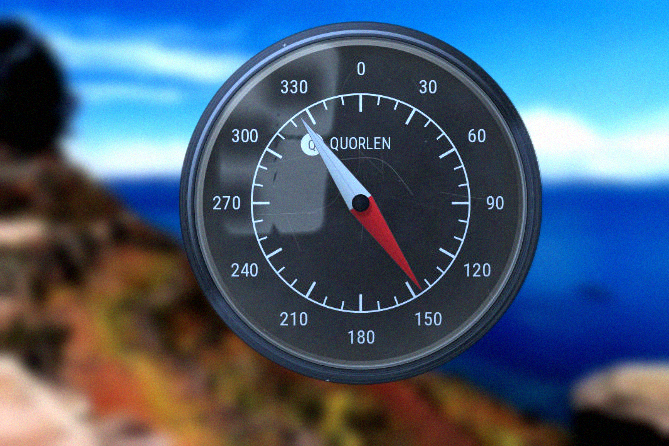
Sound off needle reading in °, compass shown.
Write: 145 °
